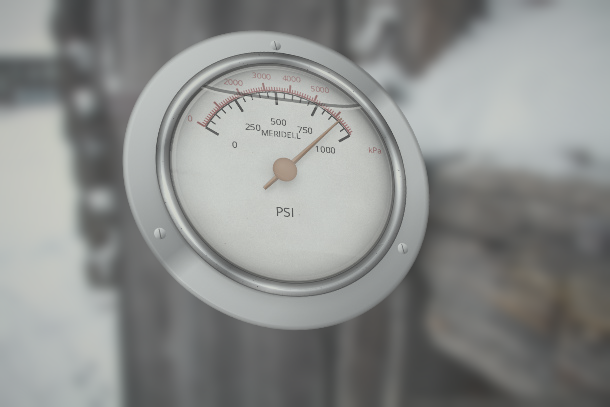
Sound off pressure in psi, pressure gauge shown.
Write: 900 psi
